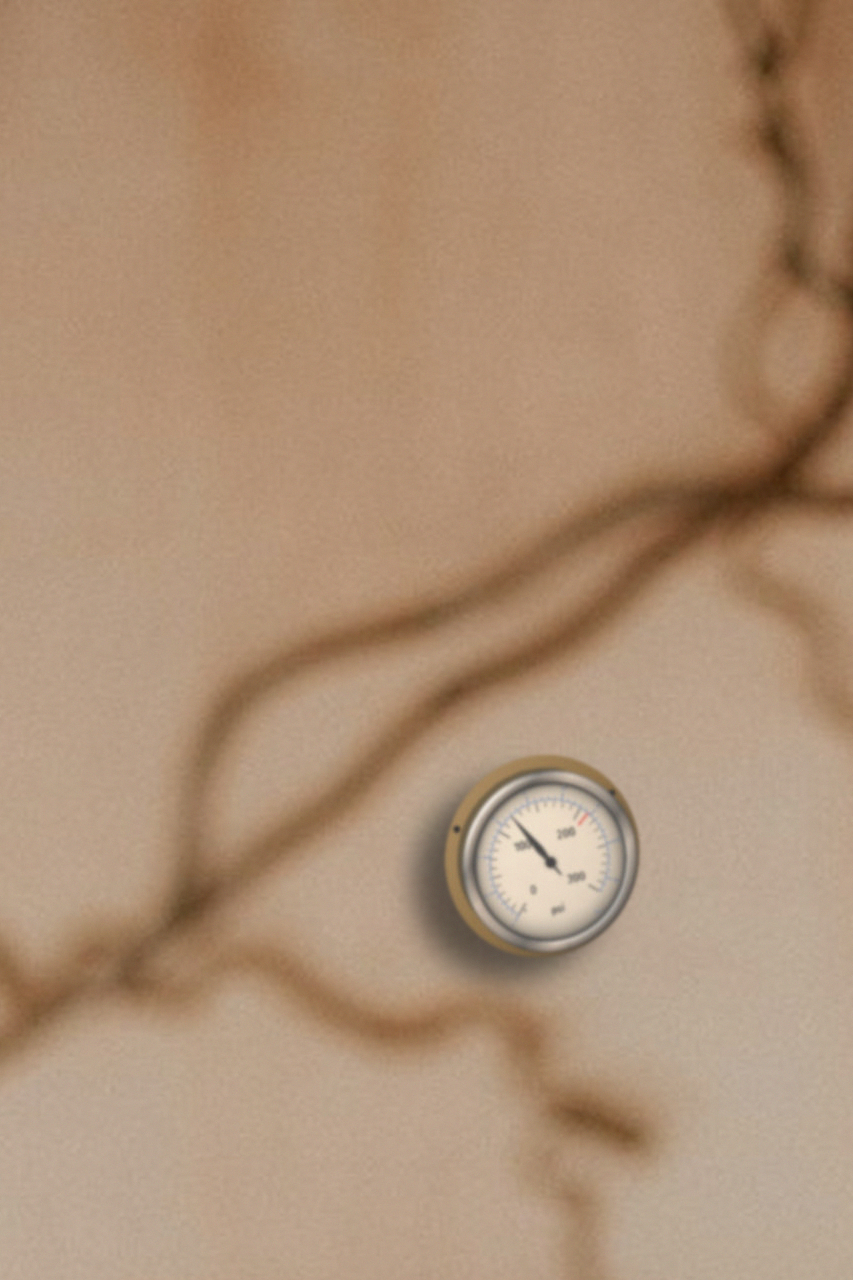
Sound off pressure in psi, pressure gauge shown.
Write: 120 psi
